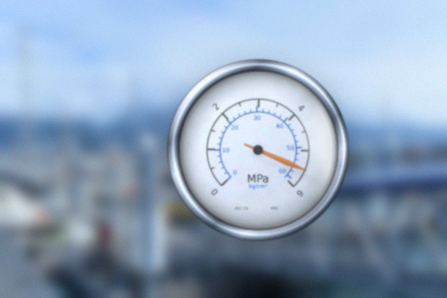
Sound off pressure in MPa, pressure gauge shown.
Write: 5.5 MPa
